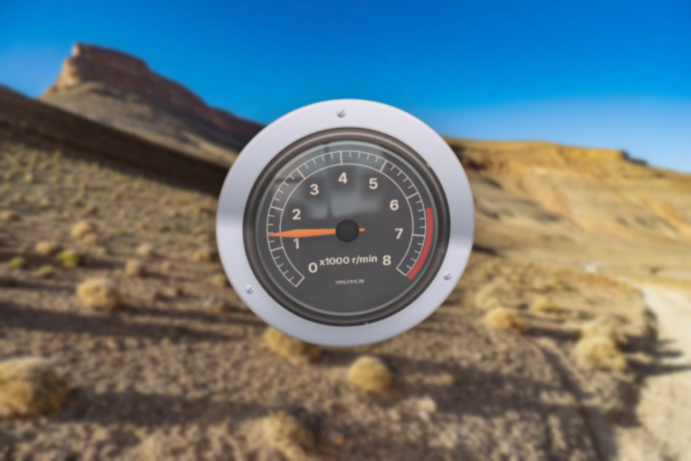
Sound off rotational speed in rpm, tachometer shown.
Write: 1400 rpm
